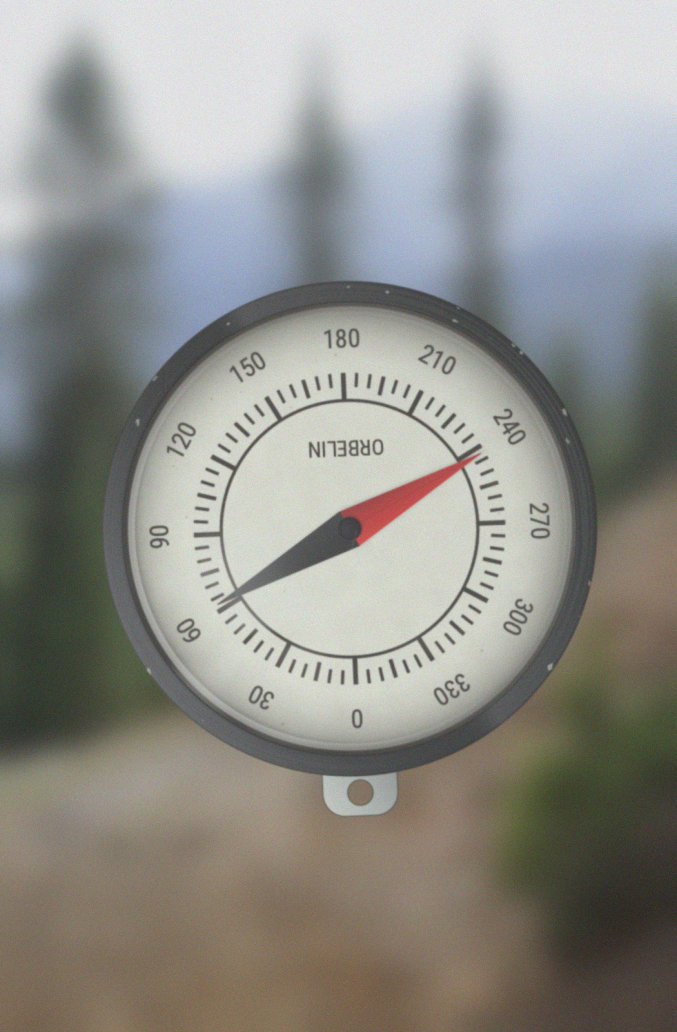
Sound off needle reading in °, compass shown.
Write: 242.5 °
